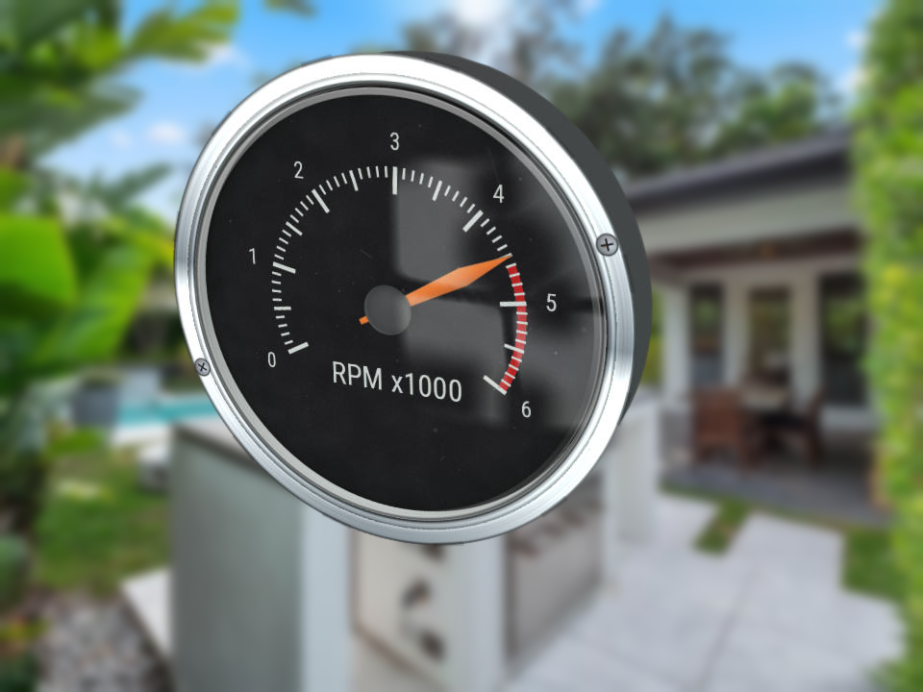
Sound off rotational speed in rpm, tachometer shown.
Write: 4500 rpm
